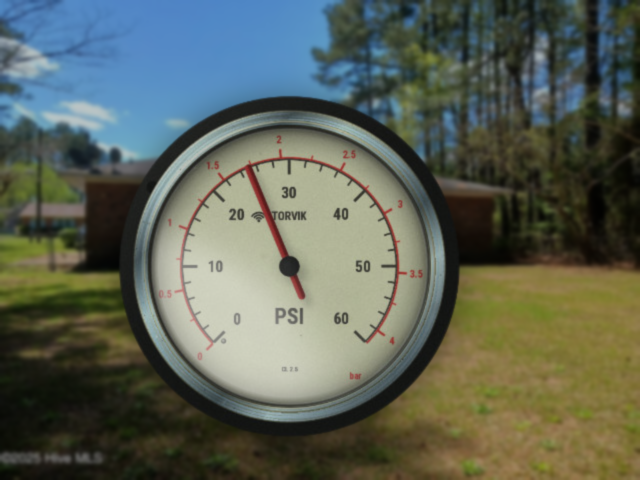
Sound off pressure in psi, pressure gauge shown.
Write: 25 psi
